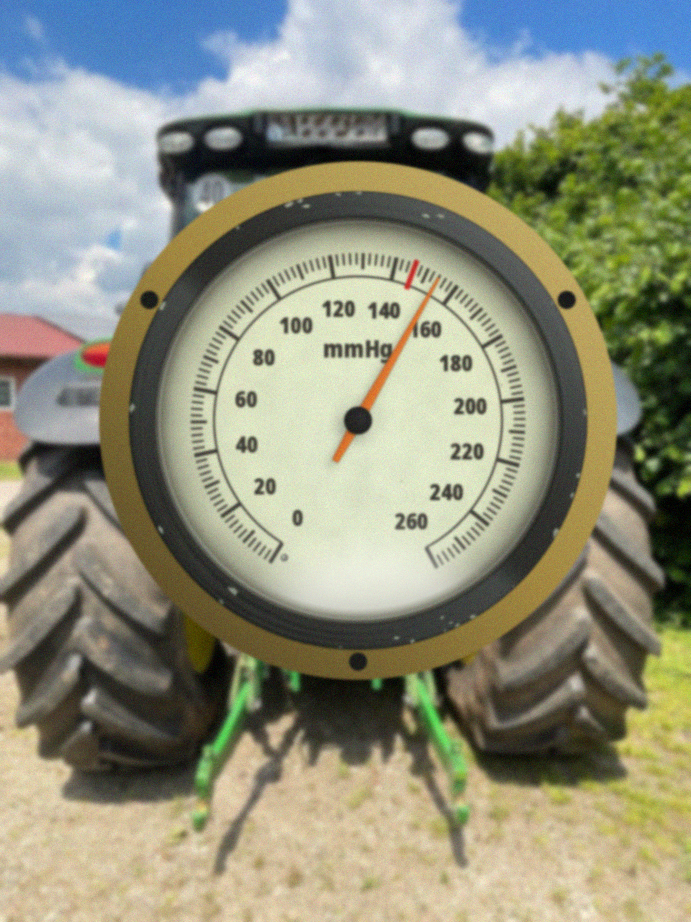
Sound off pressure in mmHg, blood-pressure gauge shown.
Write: 154 mmHg
